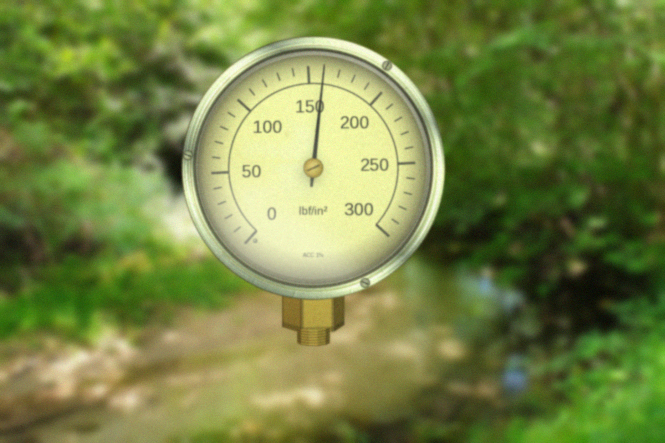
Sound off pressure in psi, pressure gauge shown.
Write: 160 psi
